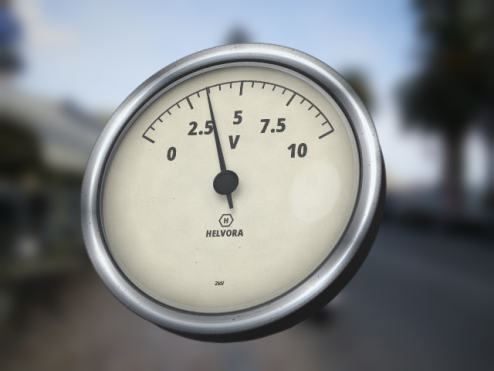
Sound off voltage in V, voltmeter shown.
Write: 3.5 V
